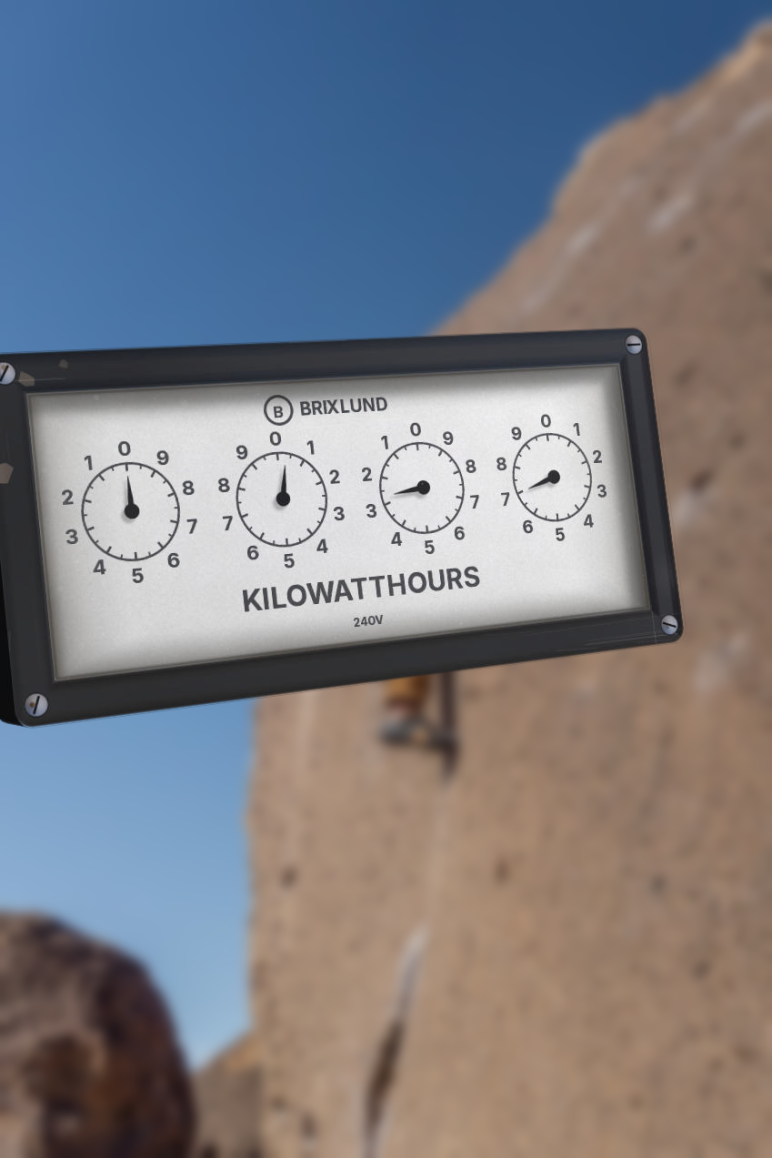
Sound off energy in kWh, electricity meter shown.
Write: 27 kWh
